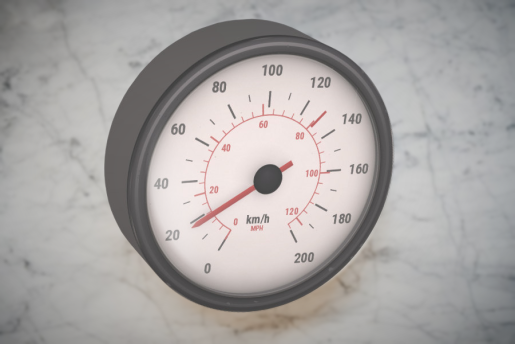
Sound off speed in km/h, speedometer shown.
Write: 20 km/h
